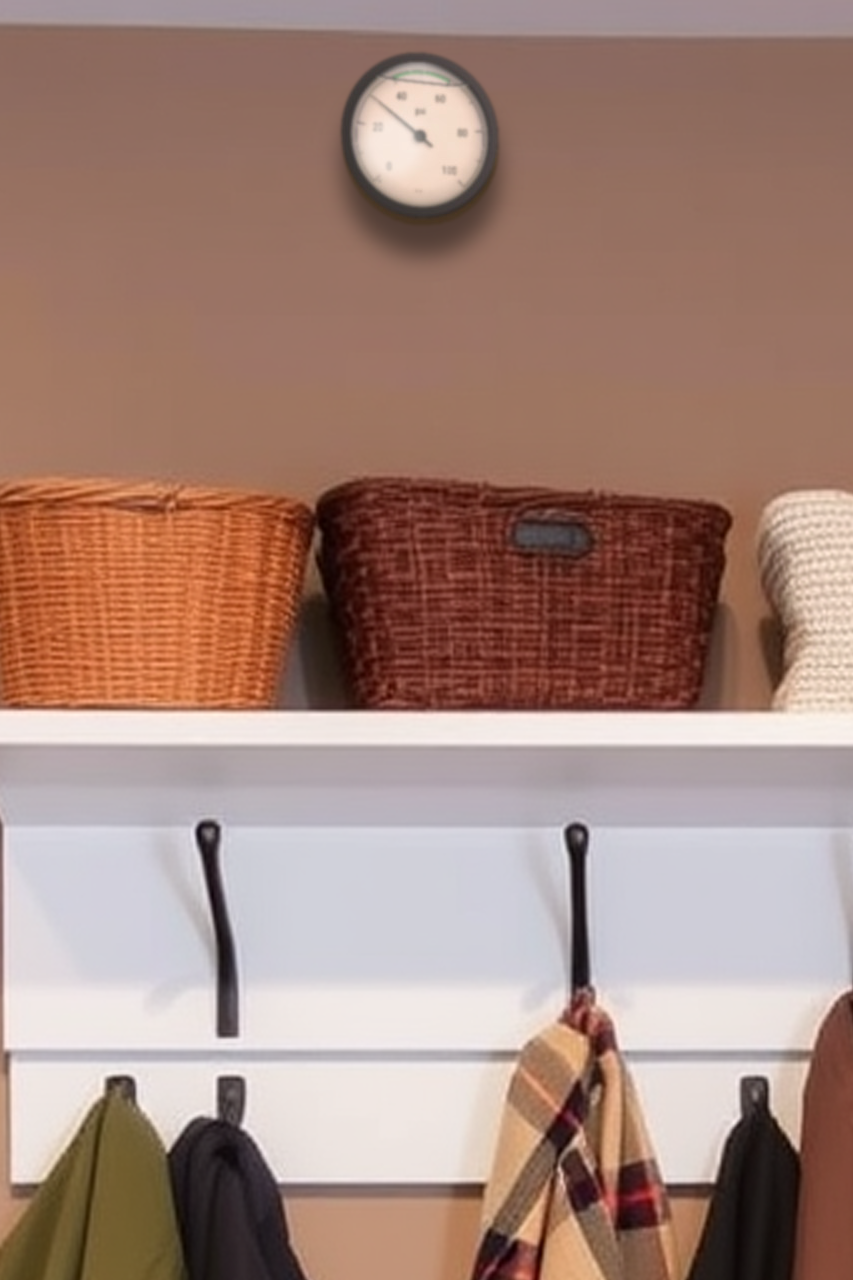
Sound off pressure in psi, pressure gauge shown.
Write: 30 psi
